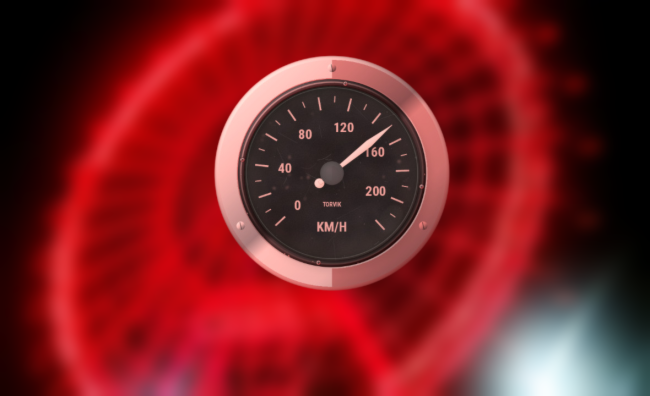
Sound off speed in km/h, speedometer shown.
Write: 150 km/h
